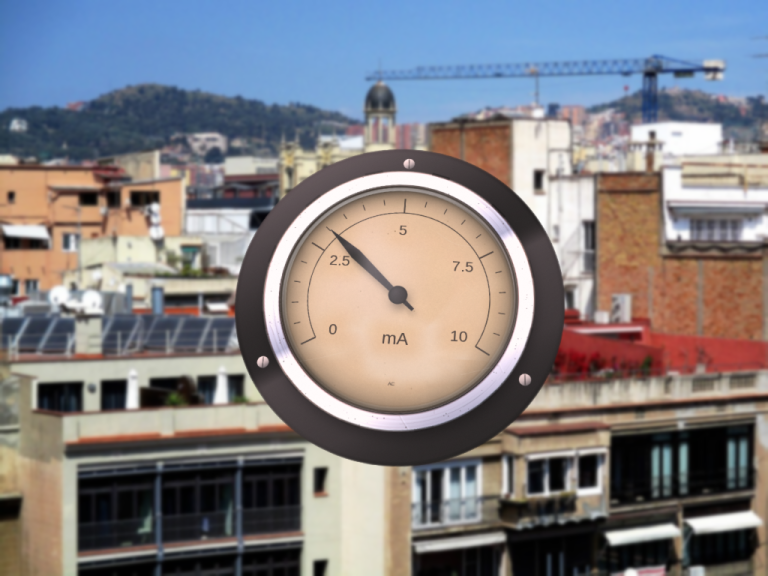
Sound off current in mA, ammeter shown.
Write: 3 mA
